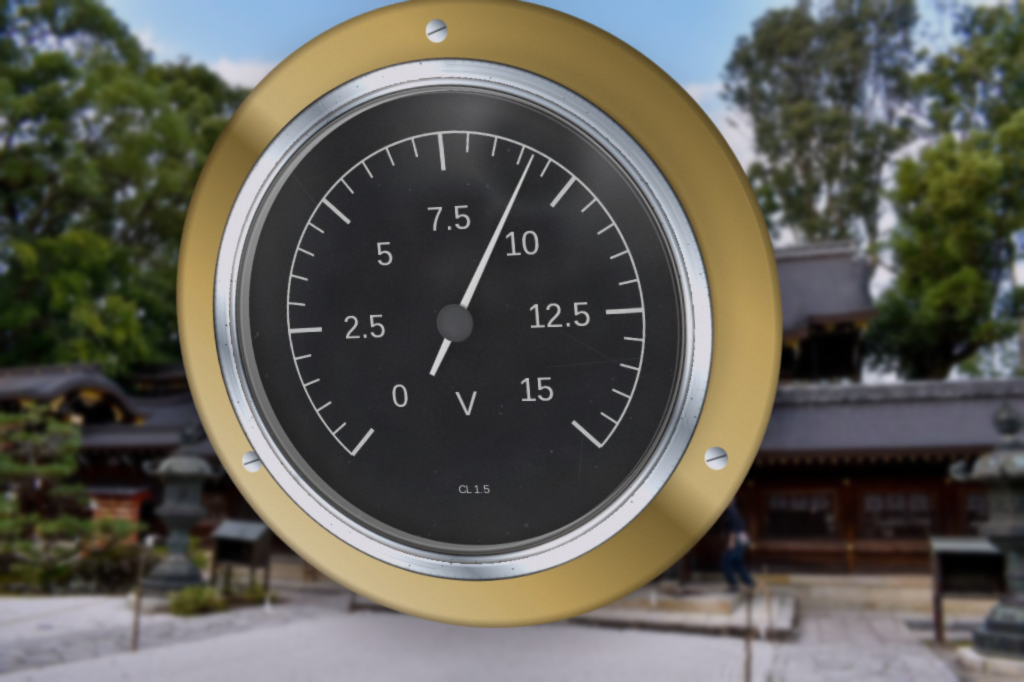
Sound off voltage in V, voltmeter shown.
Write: 9.25 V
